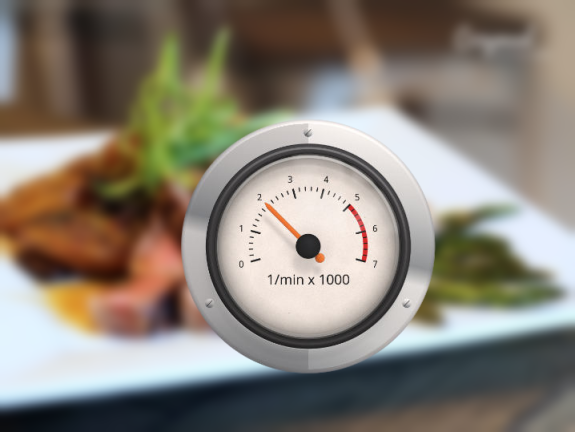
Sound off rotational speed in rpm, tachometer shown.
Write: 2000 rpm
